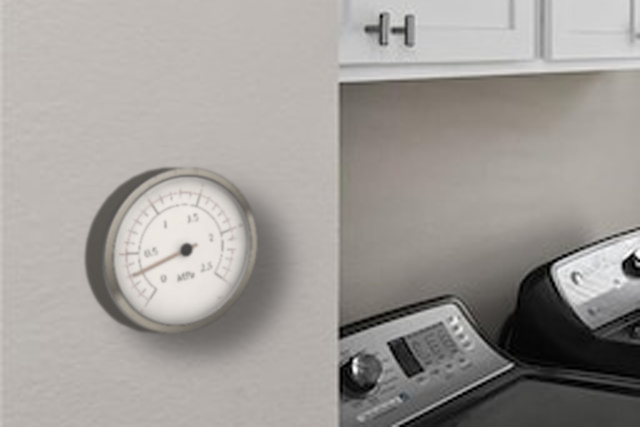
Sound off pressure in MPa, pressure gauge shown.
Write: 0.3 MPa
